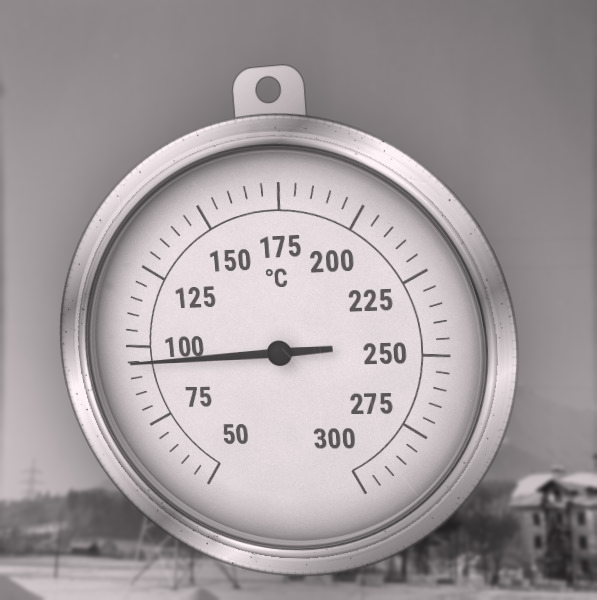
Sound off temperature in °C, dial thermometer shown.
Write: 95 °C
